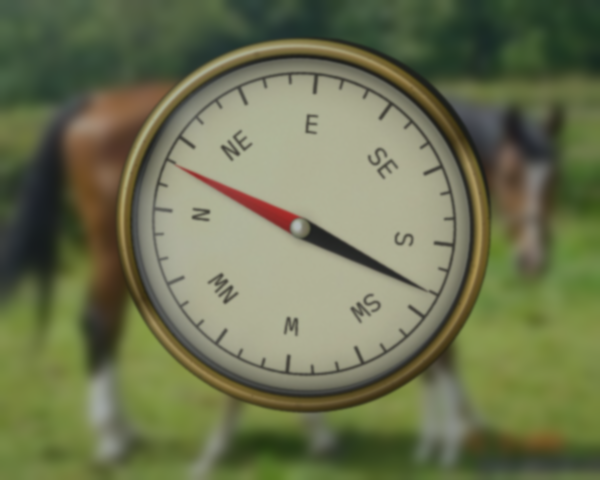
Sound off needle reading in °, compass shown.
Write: 20 °
